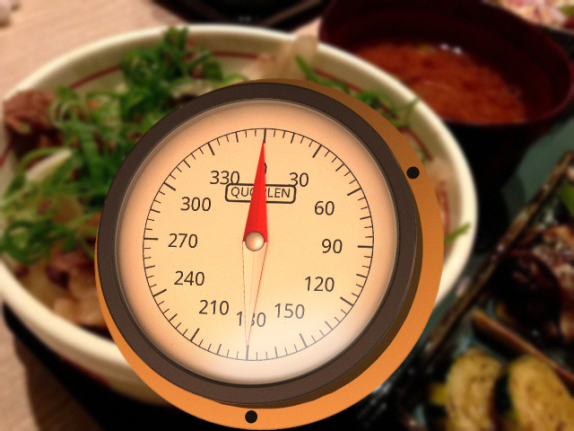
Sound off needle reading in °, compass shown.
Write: 0 °
